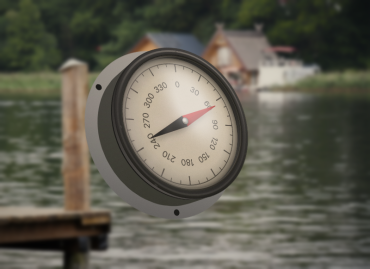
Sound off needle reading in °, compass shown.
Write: 65 °
